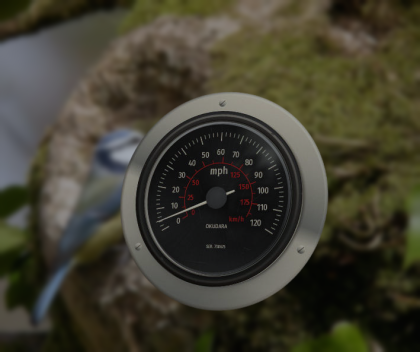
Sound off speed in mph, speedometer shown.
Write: 4 mph
